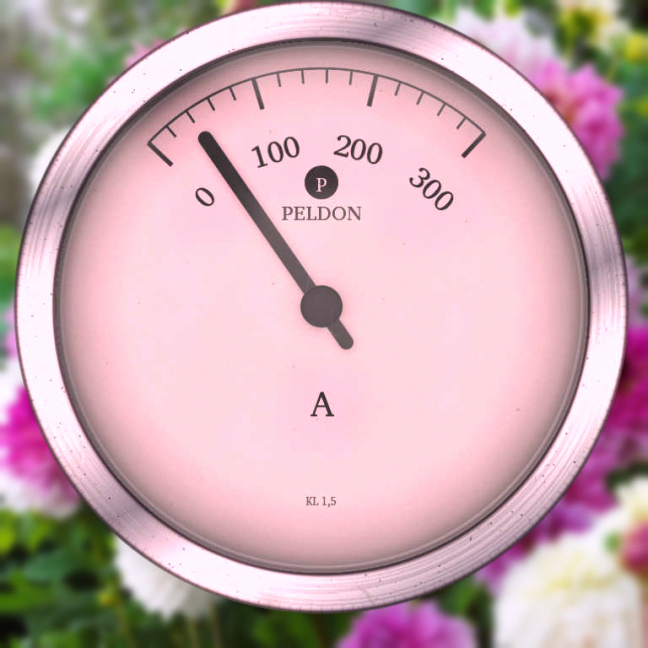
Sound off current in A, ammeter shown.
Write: 40 A
